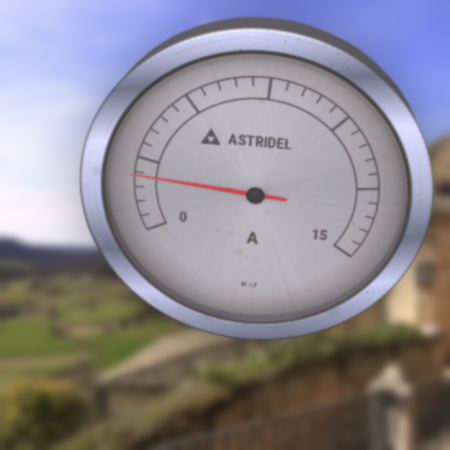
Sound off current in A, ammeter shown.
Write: 2 A
